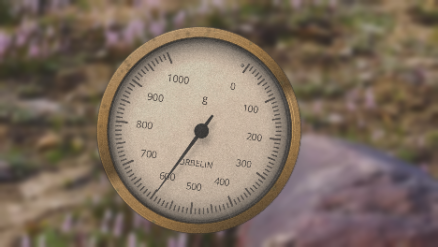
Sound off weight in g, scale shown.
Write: 600 g
